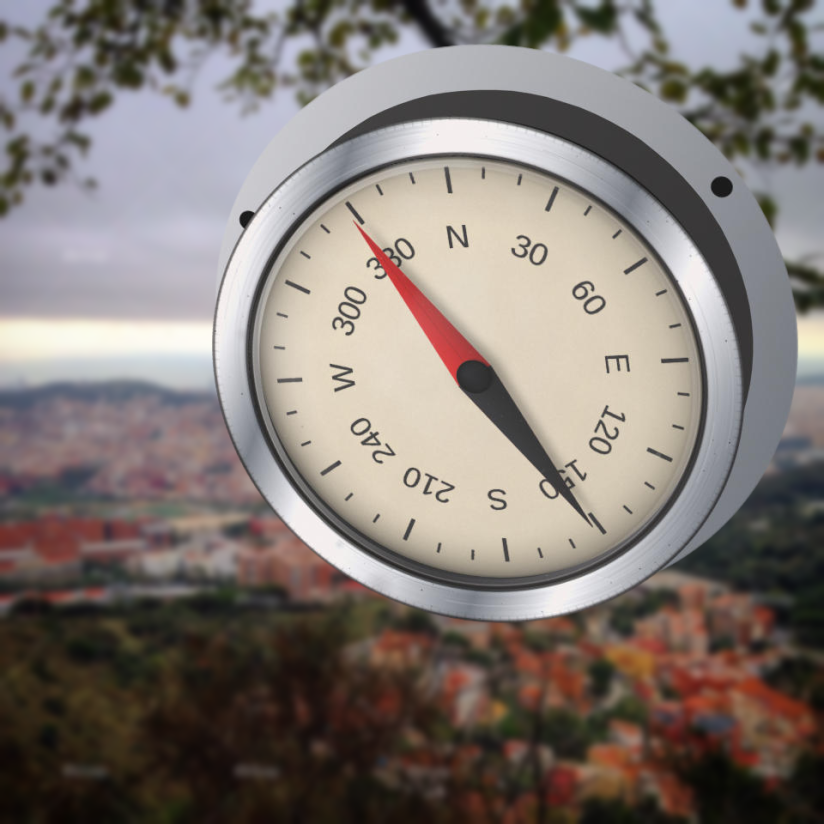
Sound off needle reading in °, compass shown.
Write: 330 °
